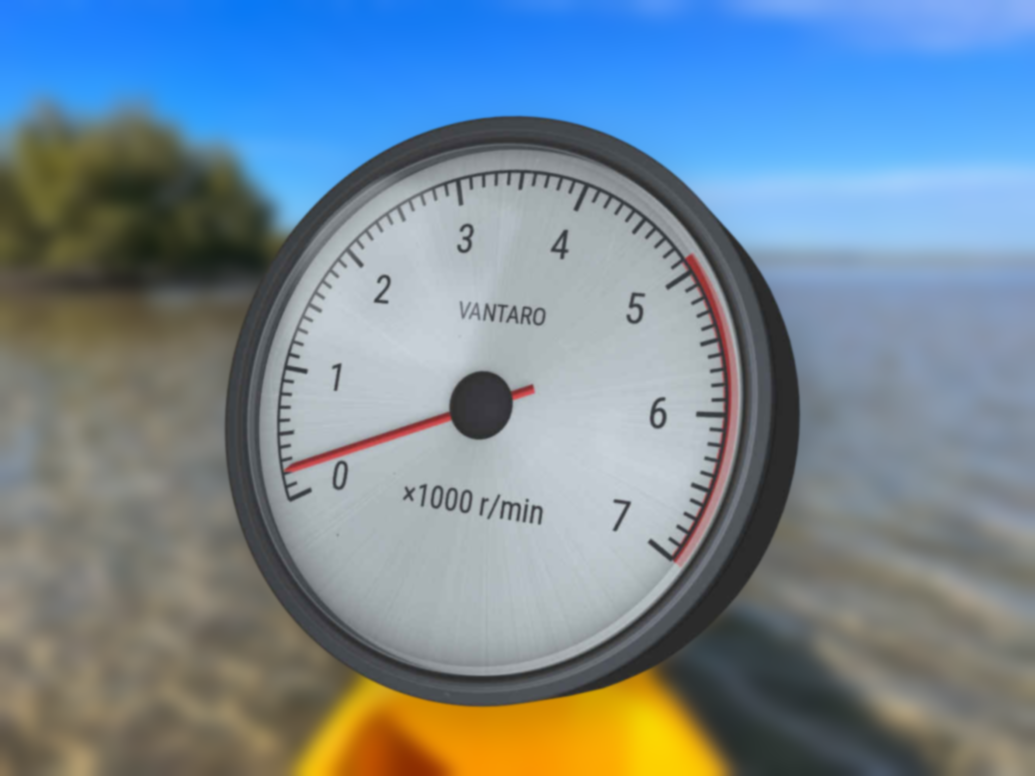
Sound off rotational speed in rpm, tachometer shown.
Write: 200 rpm
